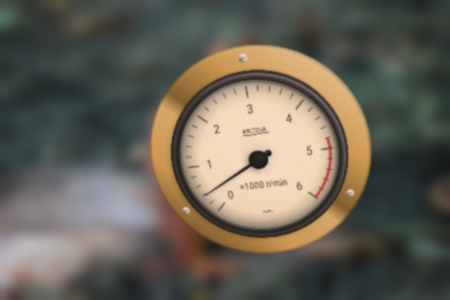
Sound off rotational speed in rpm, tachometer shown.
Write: 400 rpm
